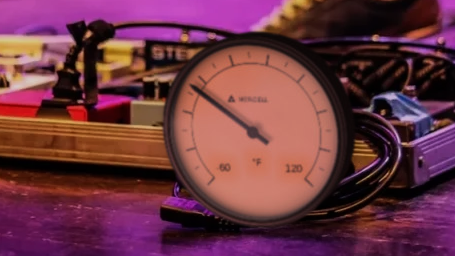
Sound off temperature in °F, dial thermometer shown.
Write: -5 °F
